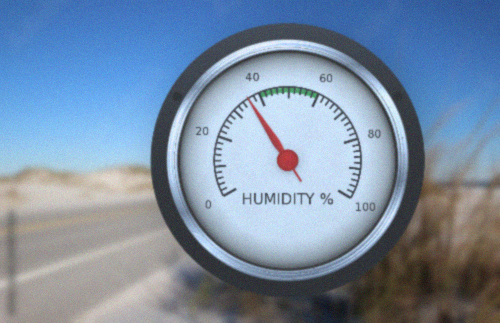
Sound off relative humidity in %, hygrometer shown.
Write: 36 %
